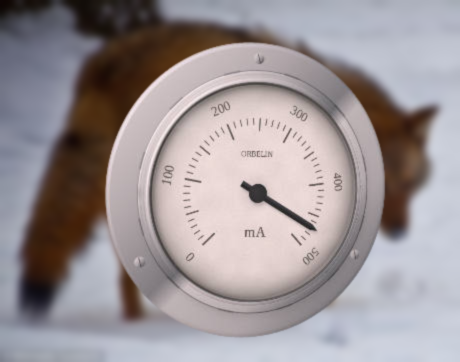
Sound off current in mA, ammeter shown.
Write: 470 mA
